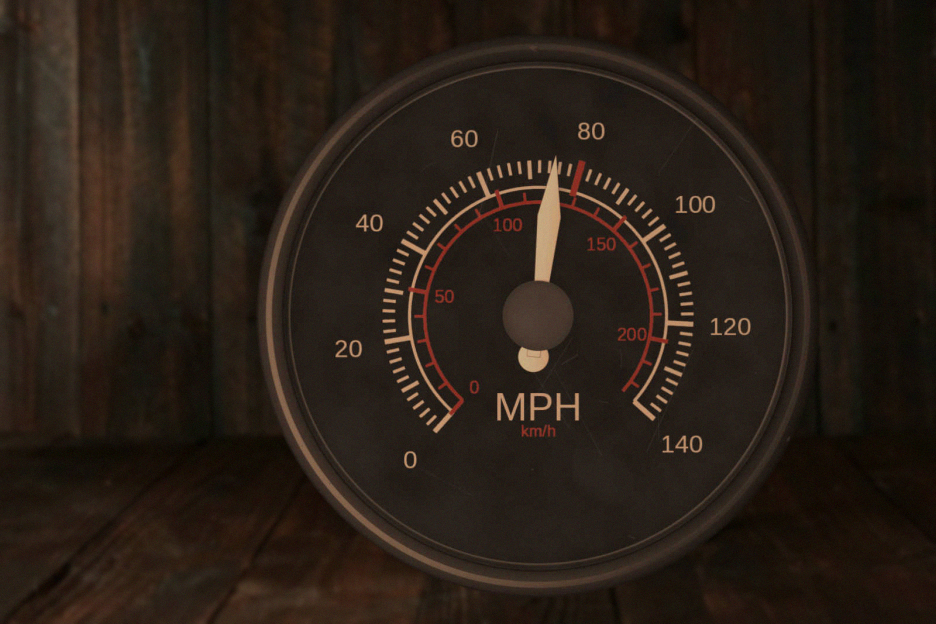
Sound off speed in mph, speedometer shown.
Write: 75 mph
